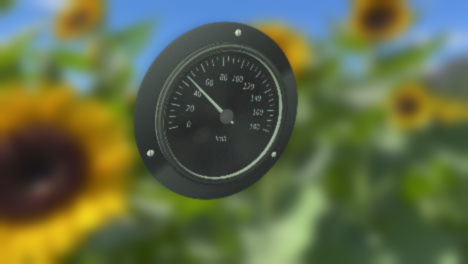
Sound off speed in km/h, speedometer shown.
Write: 45 km/h
